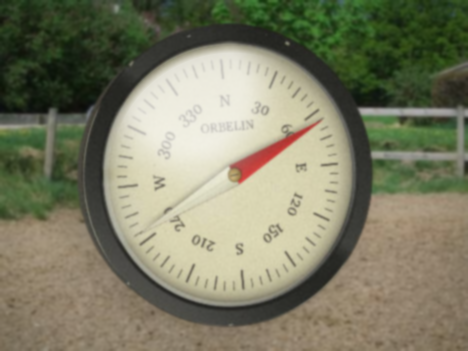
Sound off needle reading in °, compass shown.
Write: 65 °
